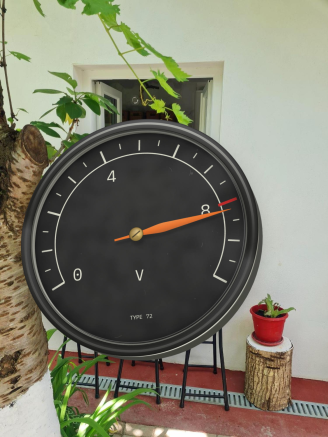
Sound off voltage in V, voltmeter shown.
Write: 8.25 V
